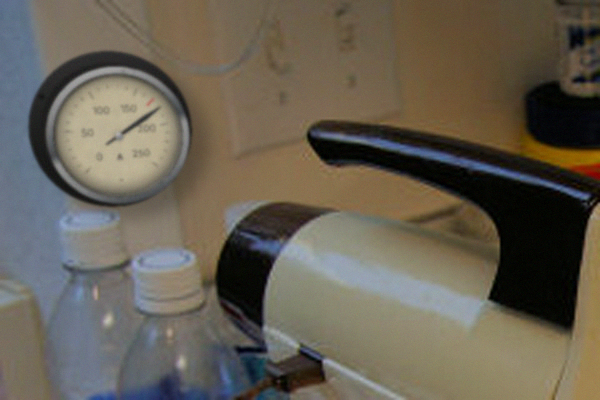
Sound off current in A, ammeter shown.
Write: 180 A
